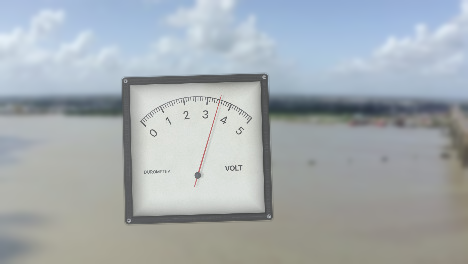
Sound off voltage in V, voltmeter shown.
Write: 3.5 V
